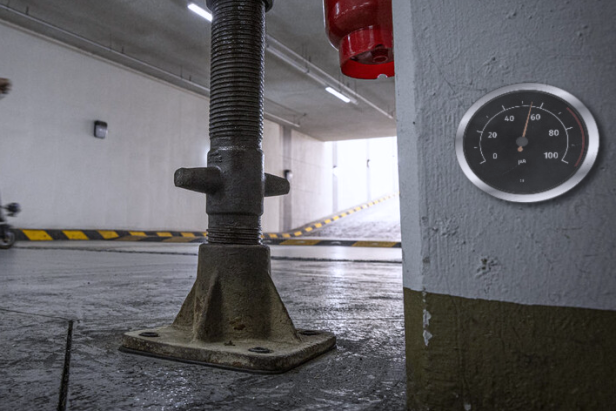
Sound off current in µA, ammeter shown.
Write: 55 µA
